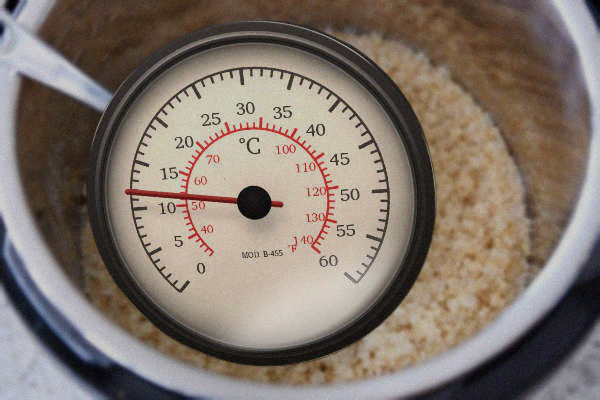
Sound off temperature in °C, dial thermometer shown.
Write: 12 °C
